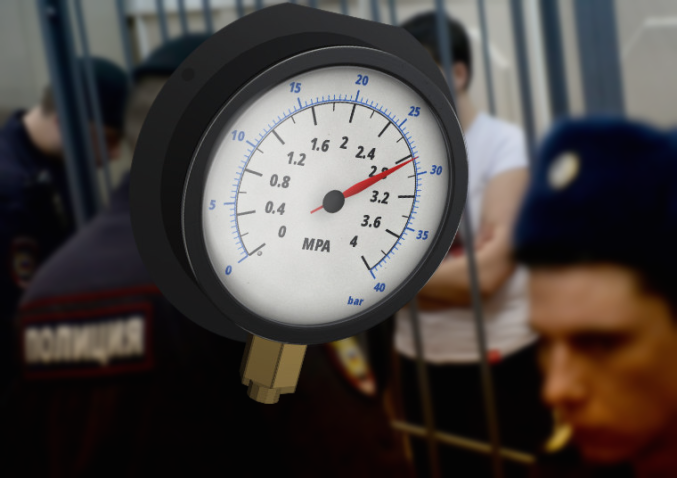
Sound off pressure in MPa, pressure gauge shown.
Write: 2.8 MPa
